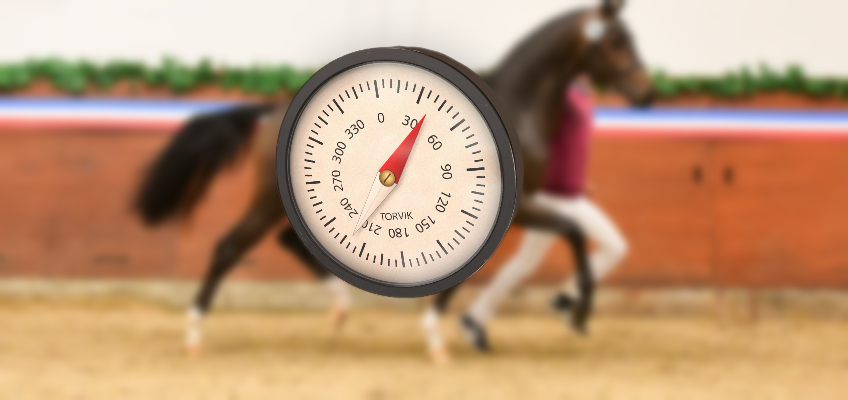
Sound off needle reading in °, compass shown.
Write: 40 °
